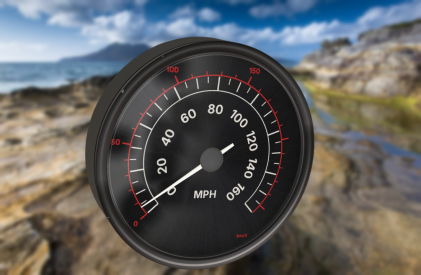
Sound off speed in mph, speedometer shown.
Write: 5 mph
